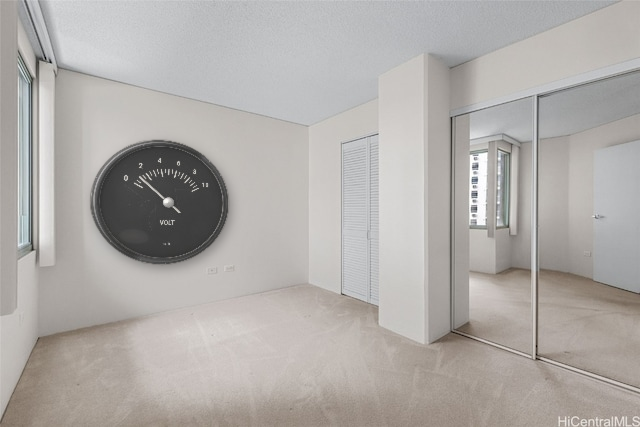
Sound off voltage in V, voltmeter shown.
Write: 1 V
